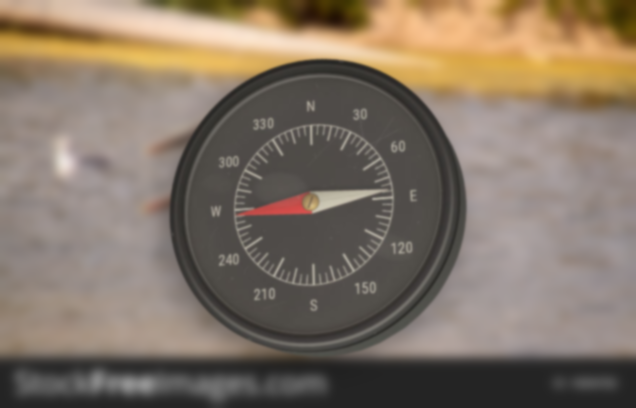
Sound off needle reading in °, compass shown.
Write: 265 °
